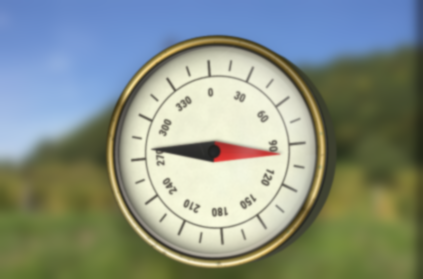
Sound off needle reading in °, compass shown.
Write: 97.5 °
